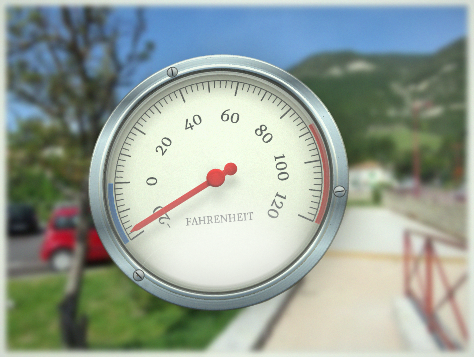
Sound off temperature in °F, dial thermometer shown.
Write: -18 °F
